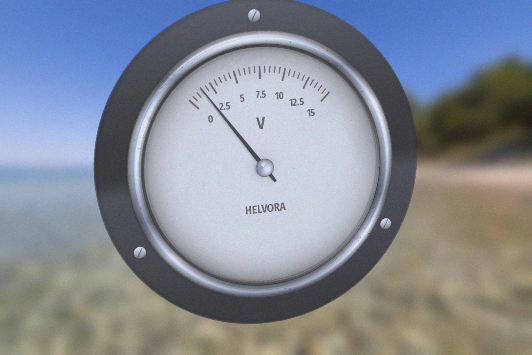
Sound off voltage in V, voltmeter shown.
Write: 1.5 V
